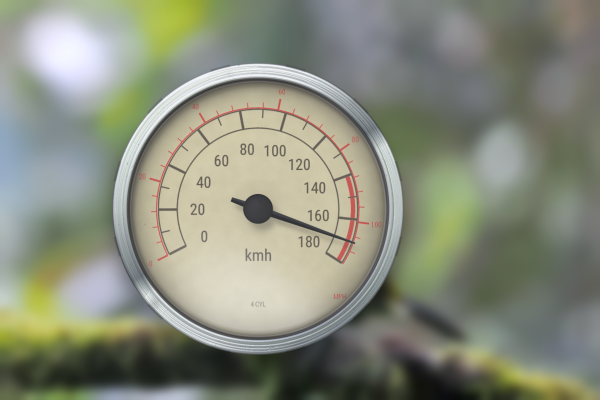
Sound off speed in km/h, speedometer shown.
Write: 170 km/h
